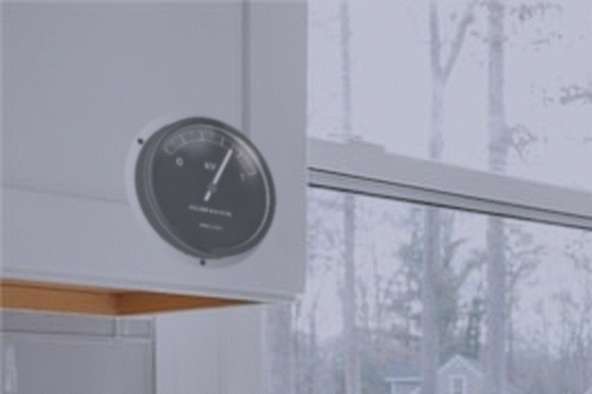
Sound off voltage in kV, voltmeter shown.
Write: 0.7 kV
